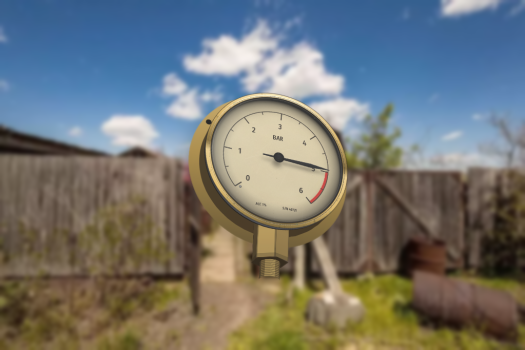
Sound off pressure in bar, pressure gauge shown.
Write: 5 bar
